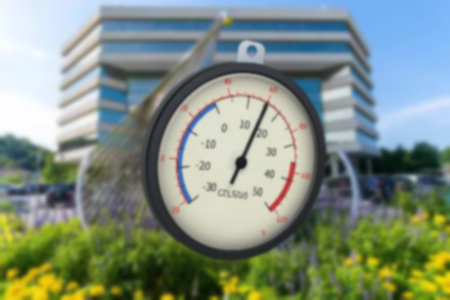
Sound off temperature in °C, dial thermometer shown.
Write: 15 °C
